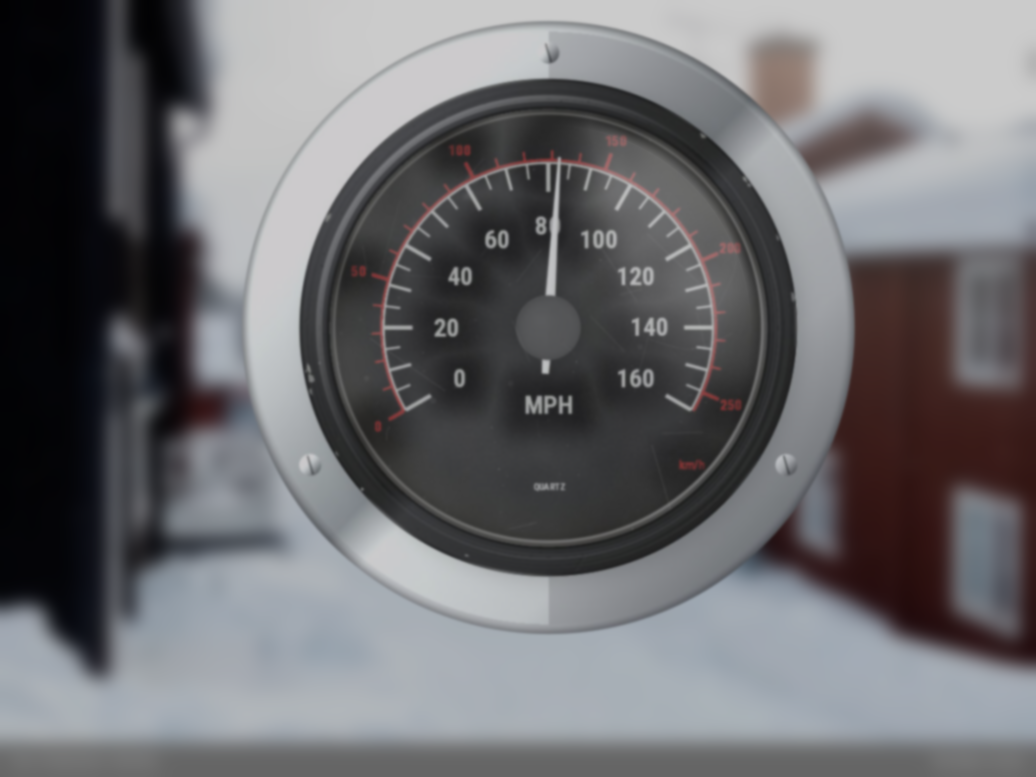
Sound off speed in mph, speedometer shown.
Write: 82.5 mph
